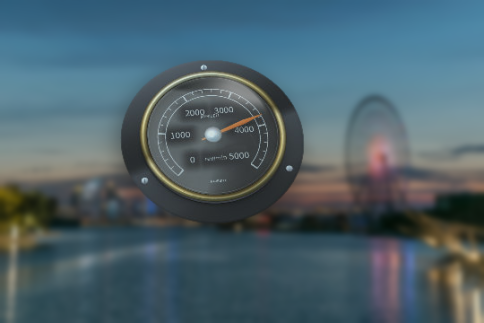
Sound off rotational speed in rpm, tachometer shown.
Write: 3800 rpm
